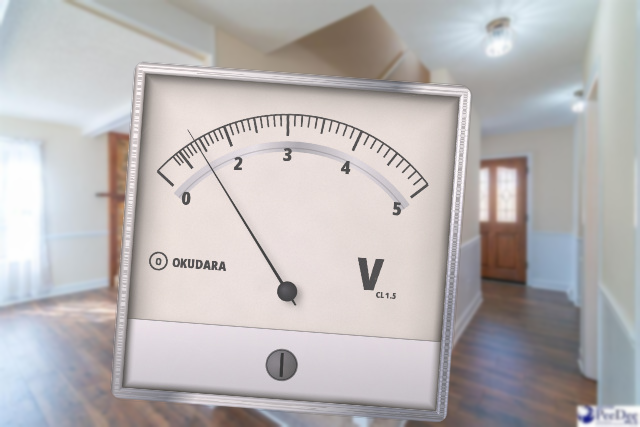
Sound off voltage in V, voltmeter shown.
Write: 1.4 V
